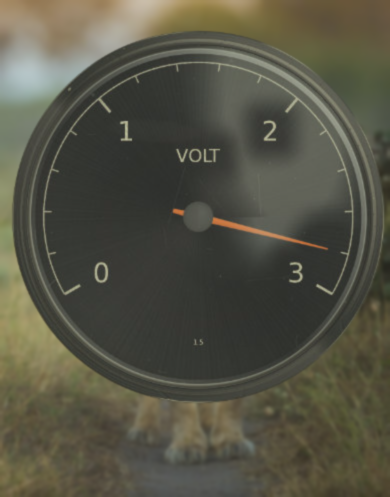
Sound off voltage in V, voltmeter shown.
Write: 2.8 V
